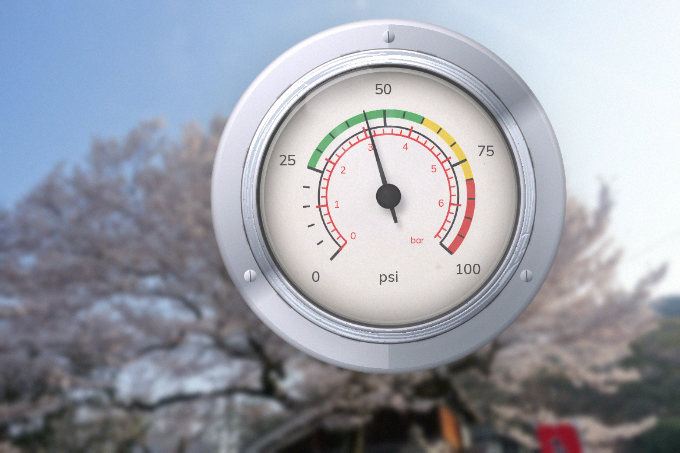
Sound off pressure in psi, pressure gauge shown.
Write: 45 psi
